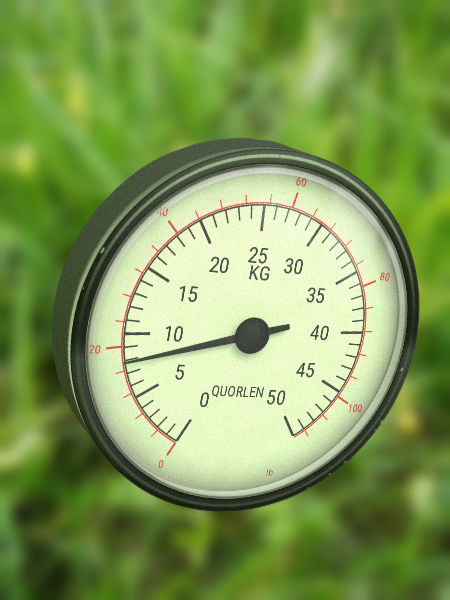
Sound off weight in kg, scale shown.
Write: 8 kg
